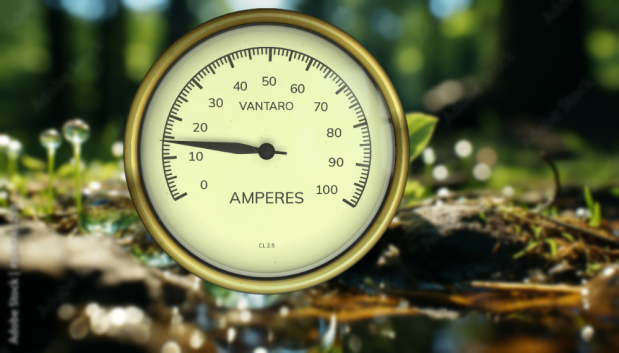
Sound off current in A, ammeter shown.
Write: 14 A
